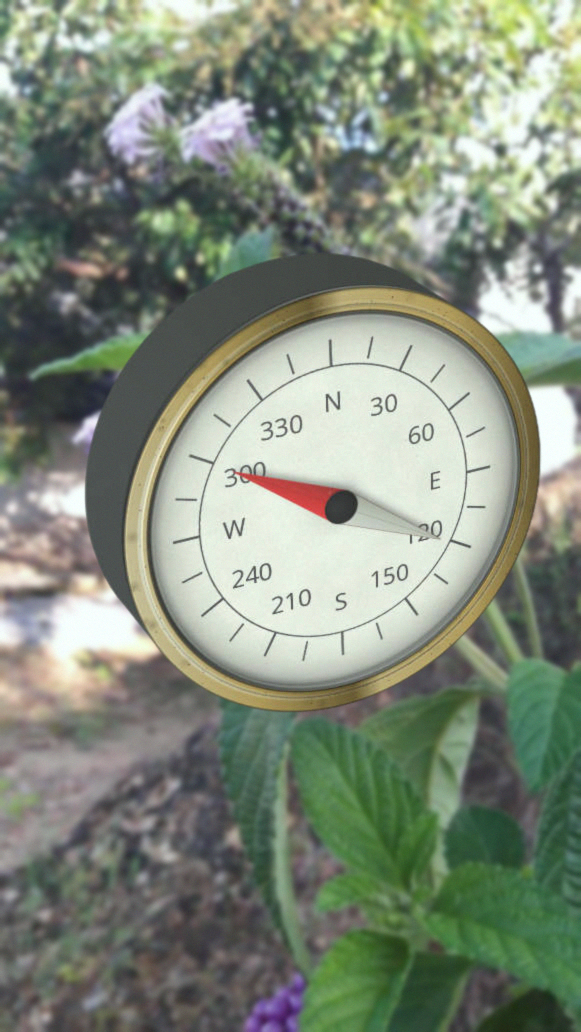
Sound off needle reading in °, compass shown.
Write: 300 °
